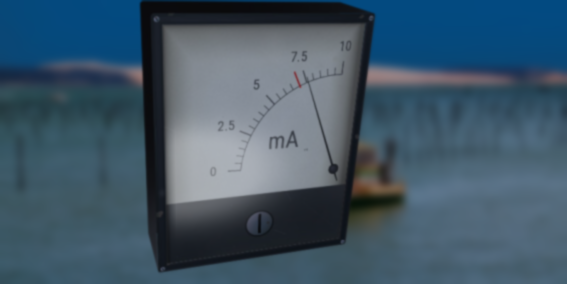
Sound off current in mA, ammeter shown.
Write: 7.5 mA
